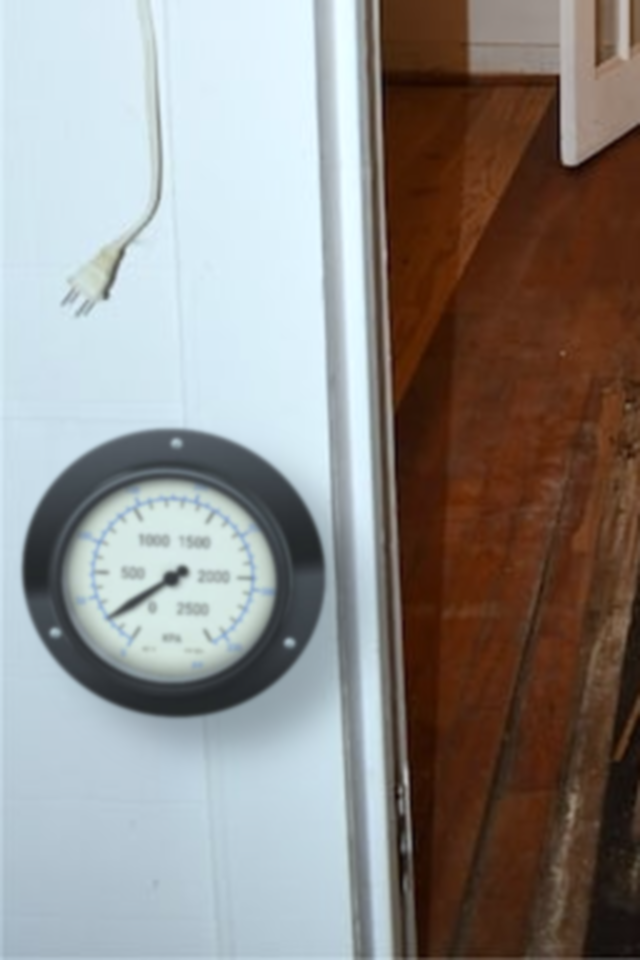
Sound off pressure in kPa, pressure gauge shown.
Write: 200 kPa
